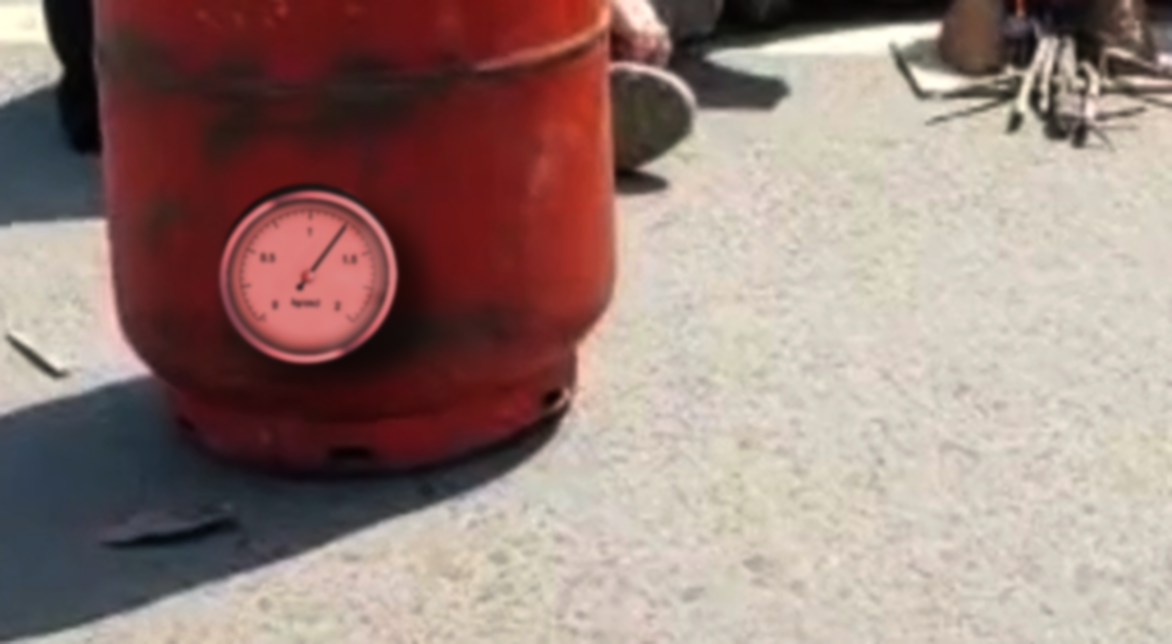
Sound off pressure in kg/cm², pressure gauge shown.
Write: 1.25 kg/cm²
